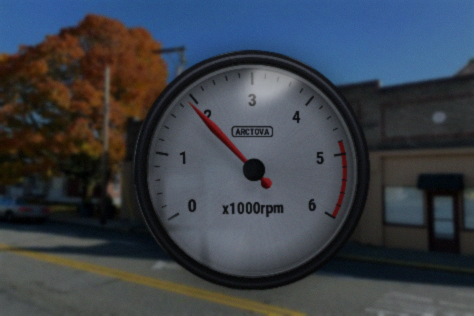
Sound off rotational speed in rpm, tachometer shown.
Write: 1900 rpm
